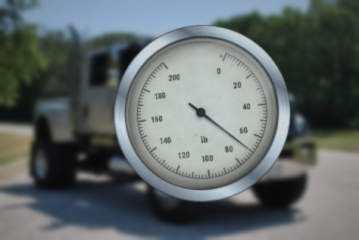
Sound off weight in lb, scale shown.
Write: 70 lb
